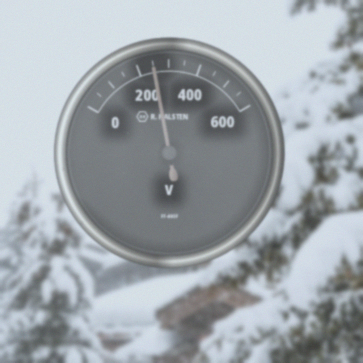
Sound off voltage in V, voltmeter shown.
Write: 250 V
